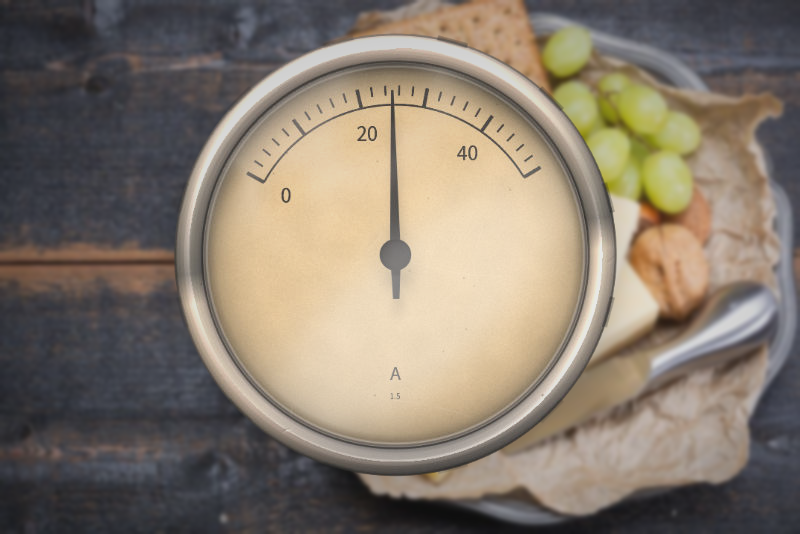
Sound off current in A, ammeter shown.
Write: 25 A
